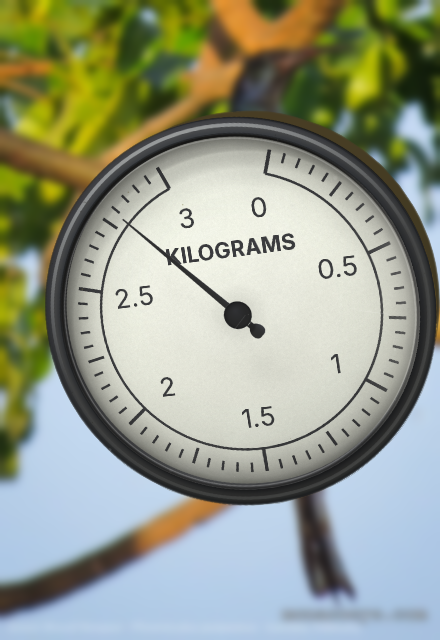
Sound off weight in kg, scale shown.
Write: 2.8 kg
